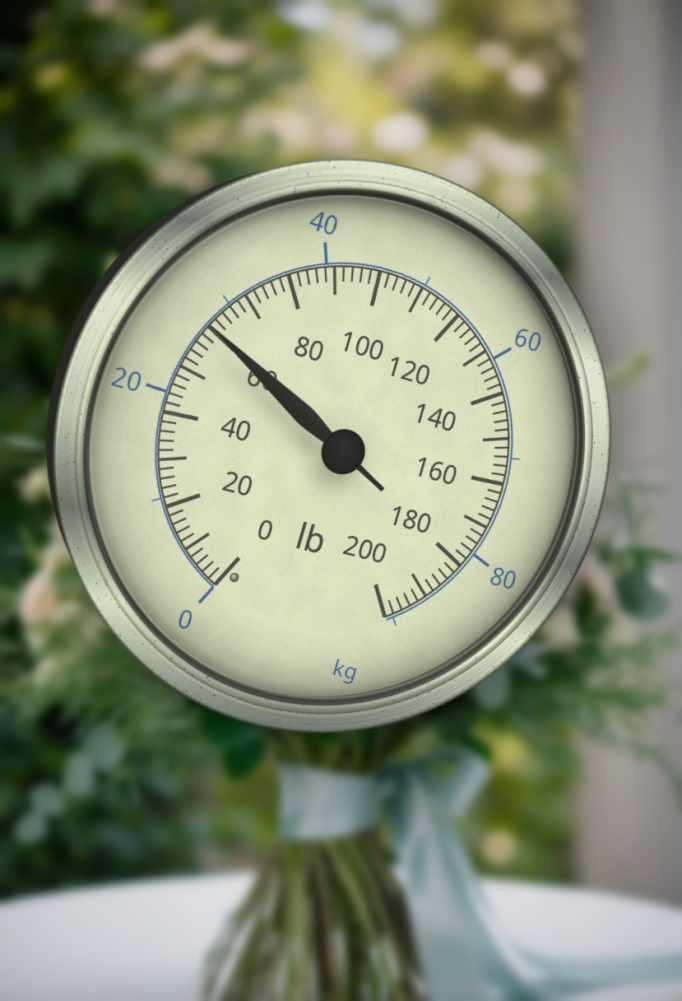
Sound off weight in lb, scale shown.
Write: 60 lb
